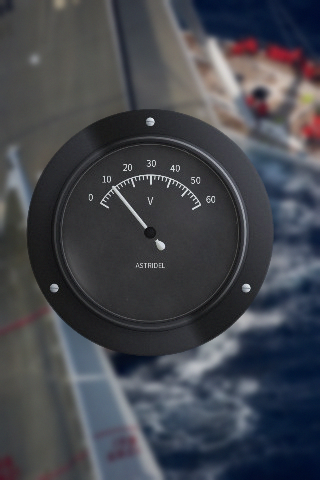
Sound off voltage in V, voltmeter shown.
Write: 10 V
